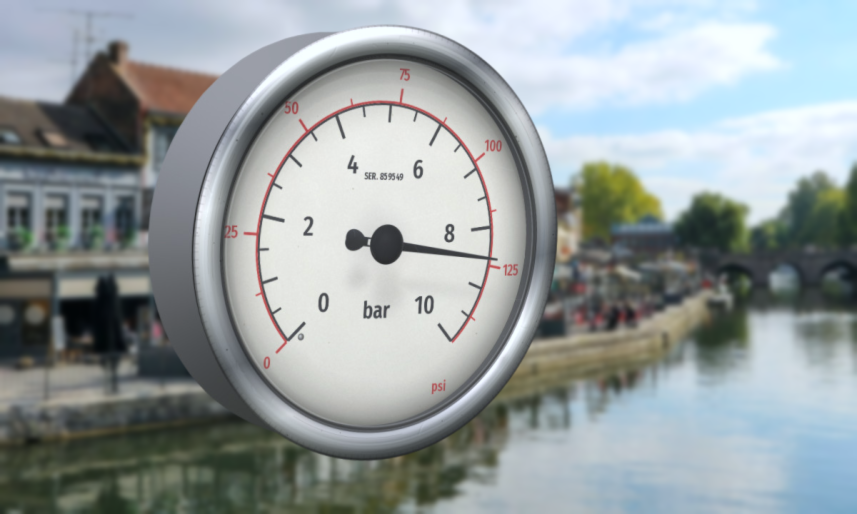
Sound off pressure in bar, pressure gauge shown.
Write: 8.5 bar
